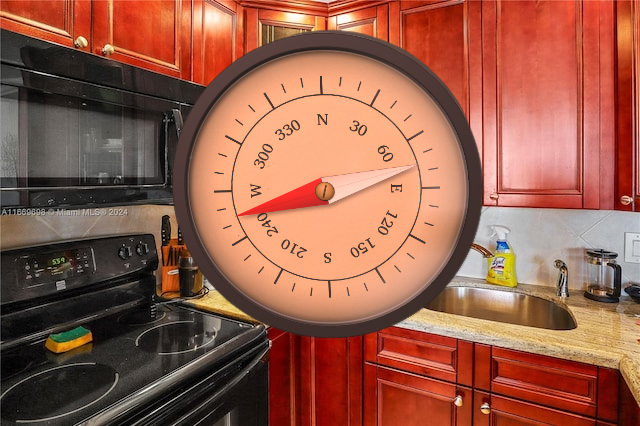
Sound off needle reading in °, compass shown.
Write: 255 °
